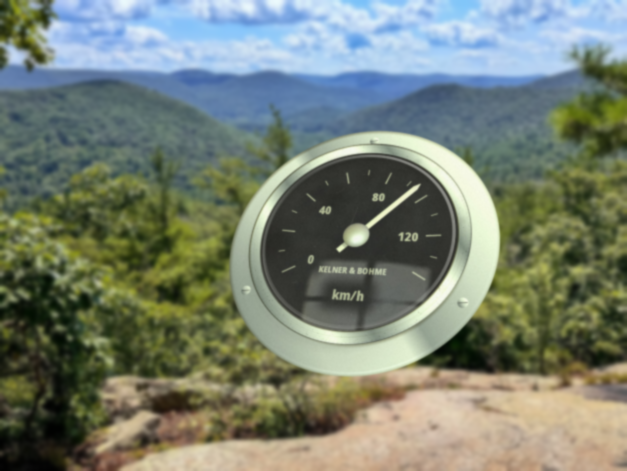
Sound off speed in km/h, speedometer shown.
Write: 95 km/h
